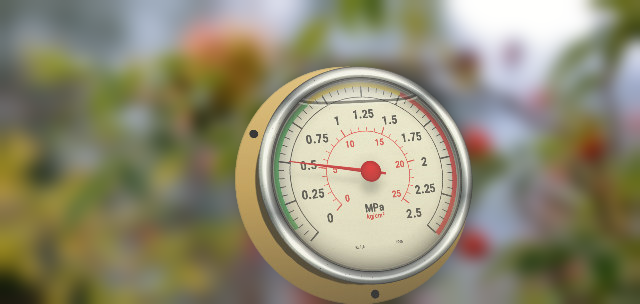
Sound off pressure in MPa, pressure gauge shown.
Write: 0.5 MPa
